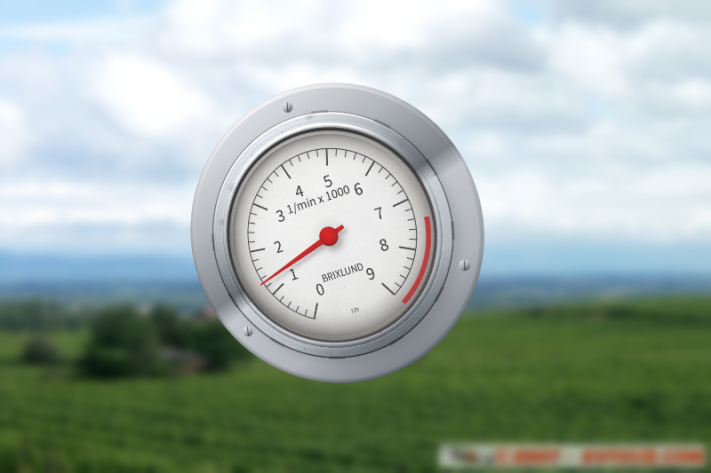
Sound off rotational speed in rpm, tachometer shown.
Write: 1300 rpm
